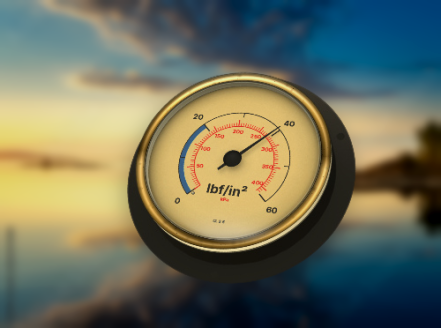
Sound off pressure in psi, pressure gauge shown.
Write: 40 psi
